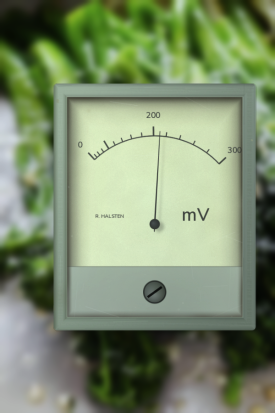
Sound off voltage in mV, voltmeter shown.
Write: 210 mV
